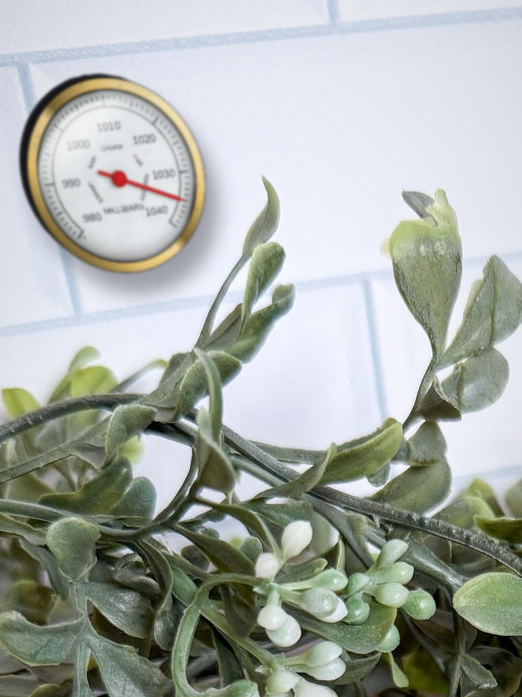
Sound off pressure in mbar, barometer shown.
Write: 1035 mbar
